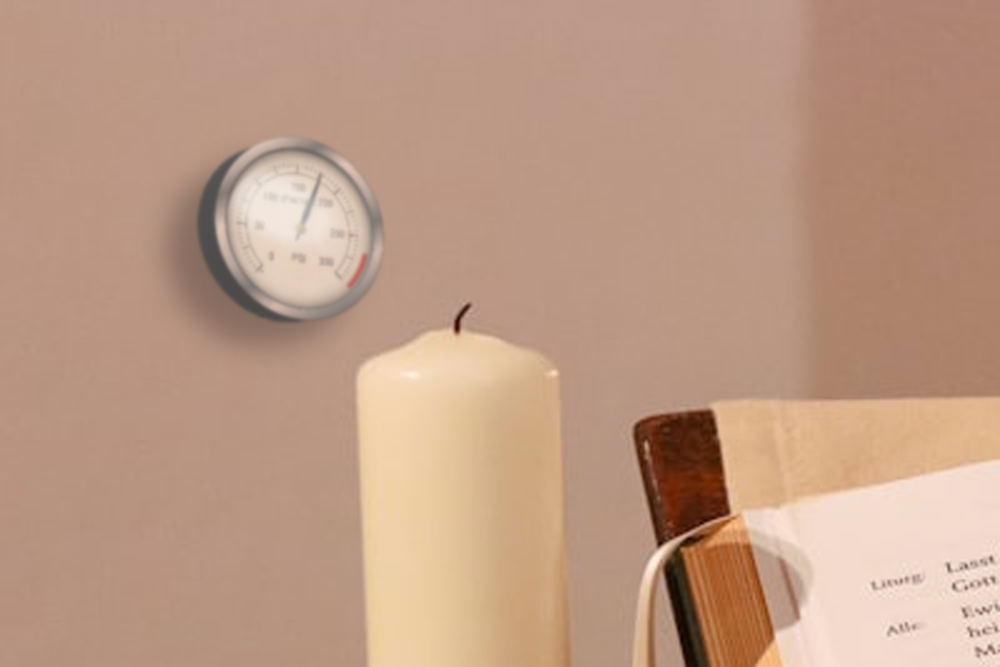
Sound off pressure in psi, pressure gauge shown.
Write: 175 psi
